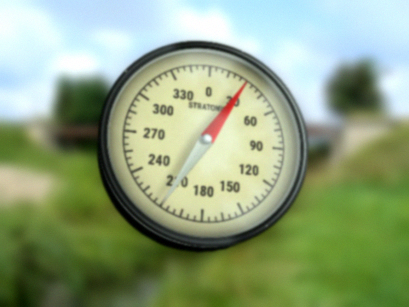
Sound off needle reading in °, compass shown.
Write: 30 °
